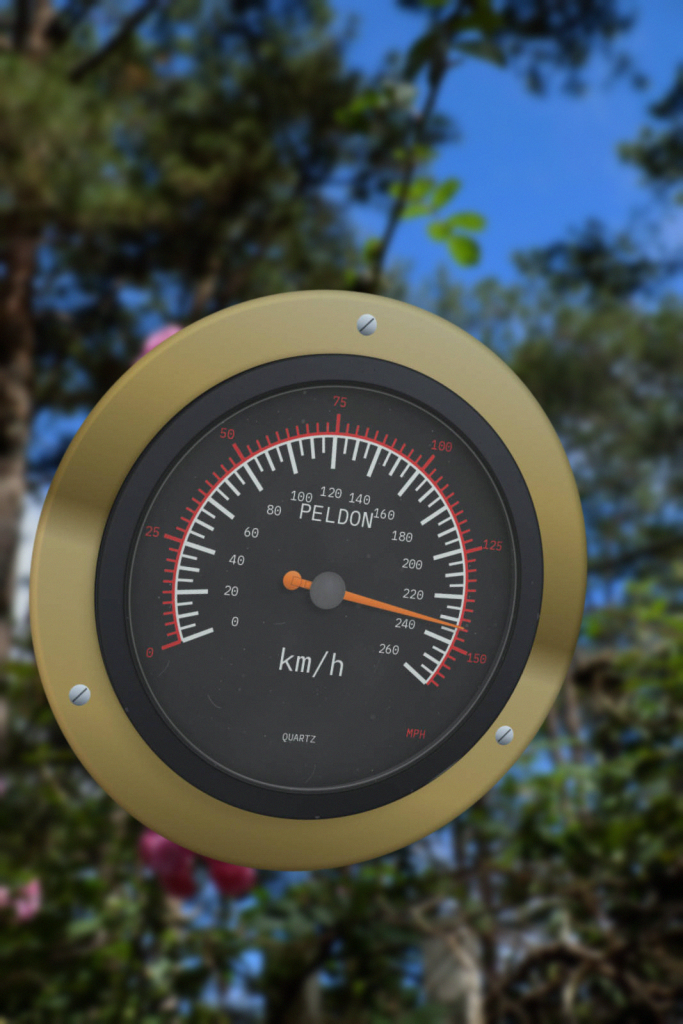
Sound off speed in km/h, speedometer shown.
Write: 232.5 km/h
